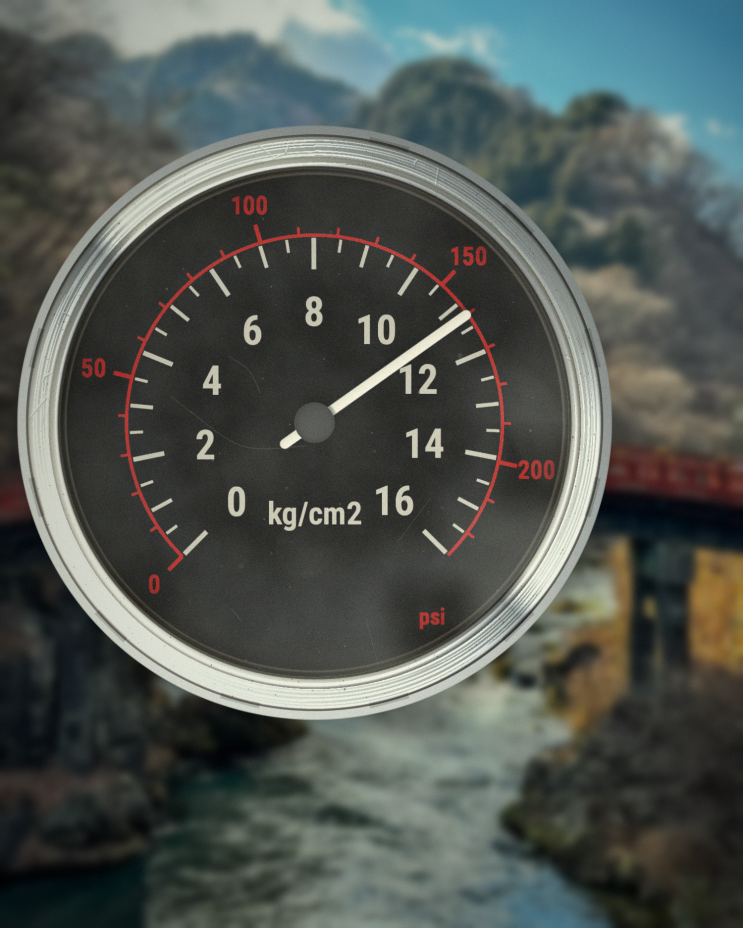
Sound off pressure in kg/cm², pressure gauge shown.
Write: 11.25 kg/cm²
